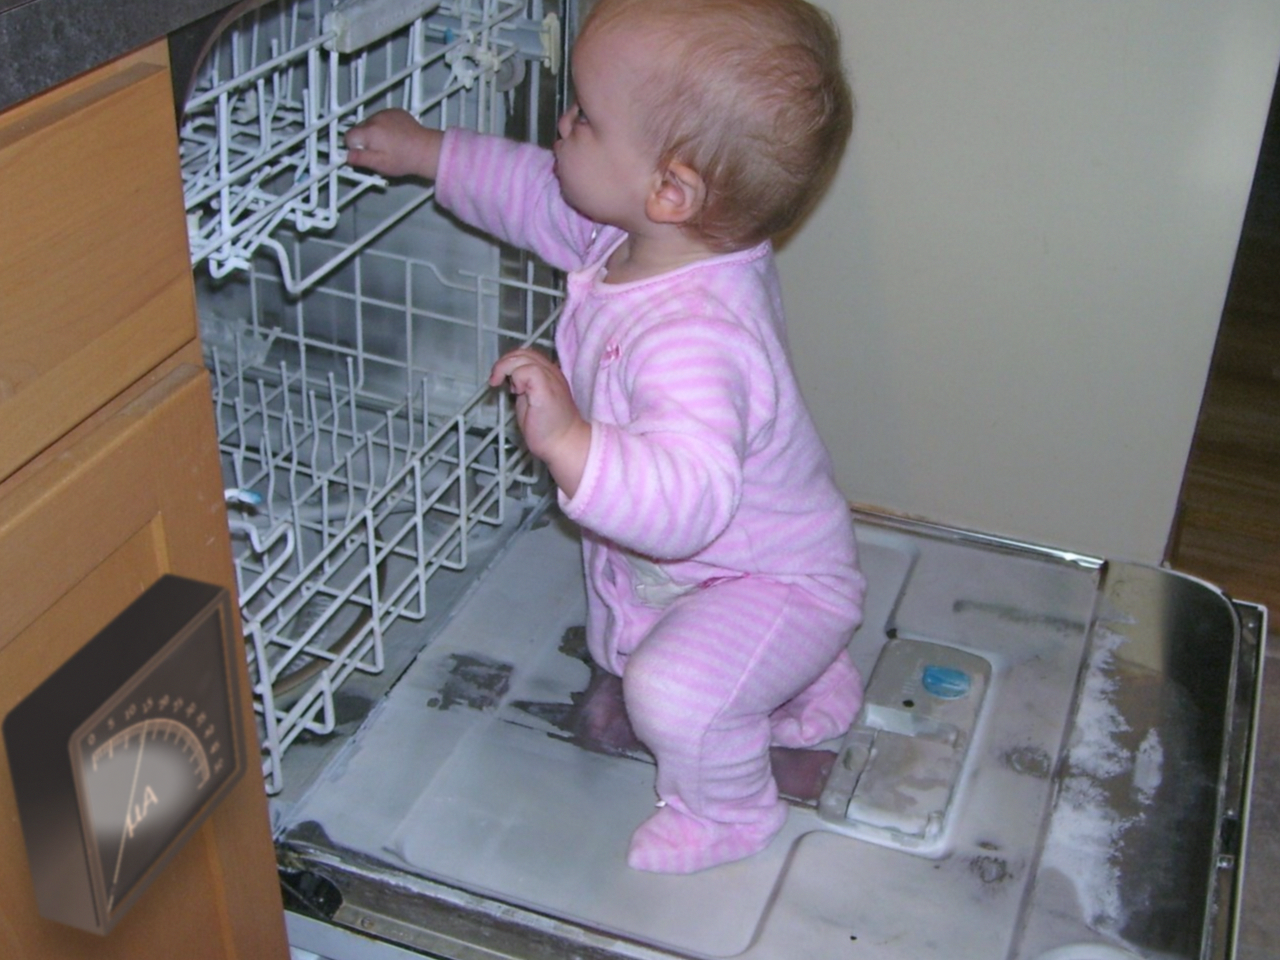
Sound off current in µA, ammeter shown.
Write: 15 µA
